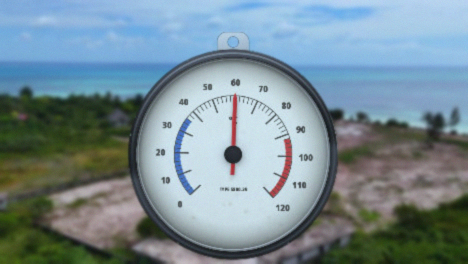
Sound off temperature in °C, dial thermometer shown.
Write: 60 °C
